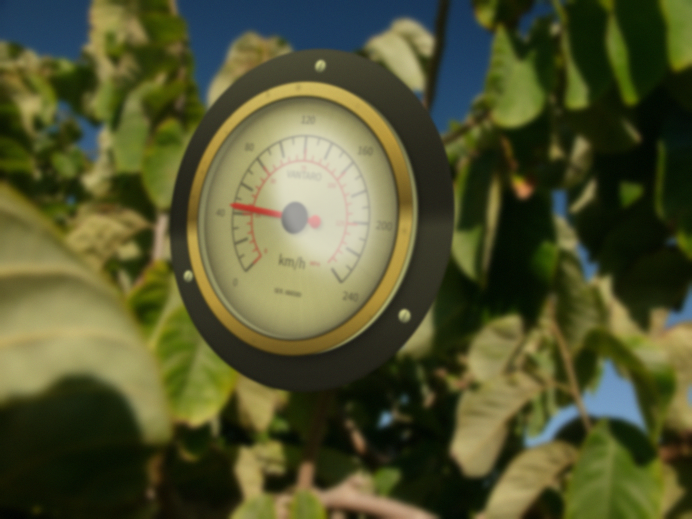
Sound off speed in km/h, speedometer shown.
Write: 45 km/h
